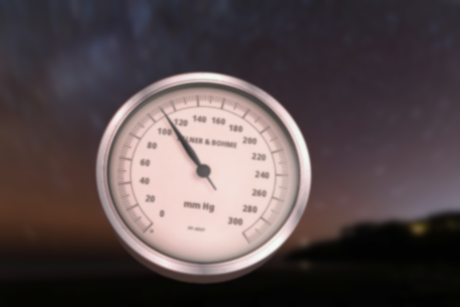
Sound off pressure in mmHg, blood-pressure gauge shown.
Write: 110 mmHg
